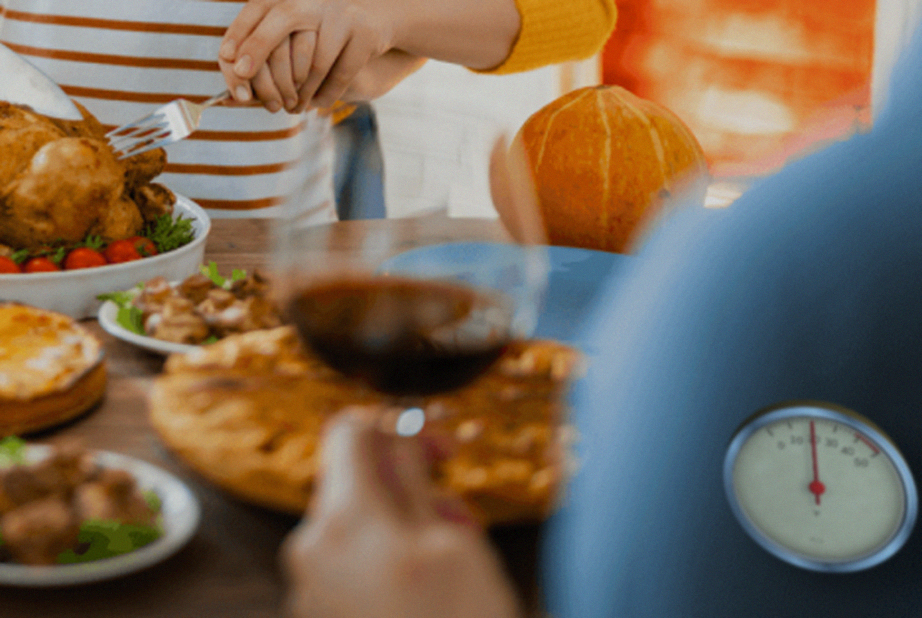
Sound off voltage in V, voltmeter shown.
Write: 20 V
